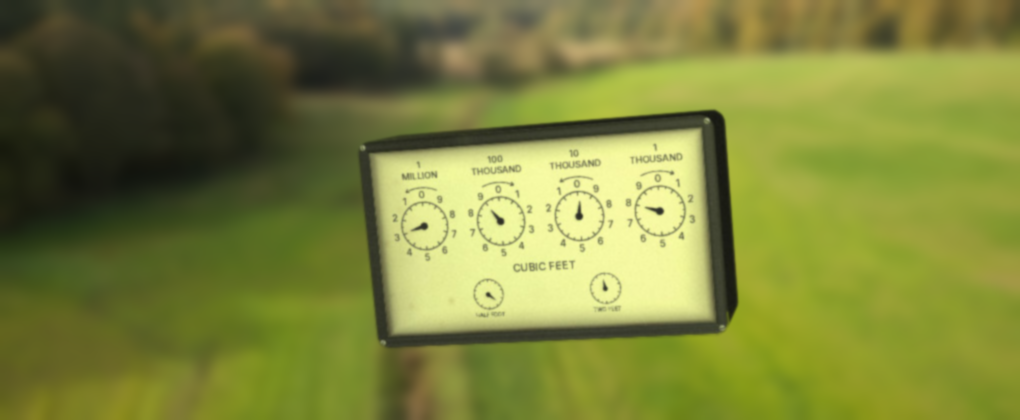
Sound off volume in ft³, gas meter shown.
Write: 289800 ft³
